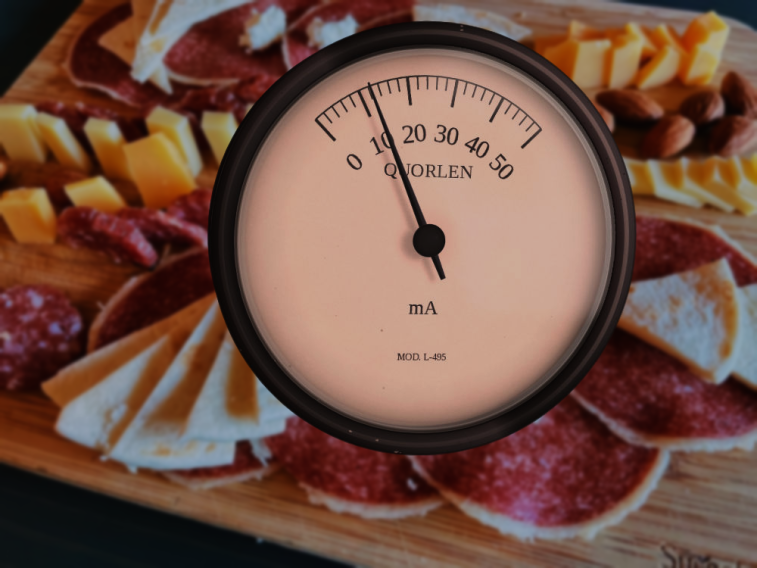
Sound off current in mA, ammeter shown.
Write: 12 mA
